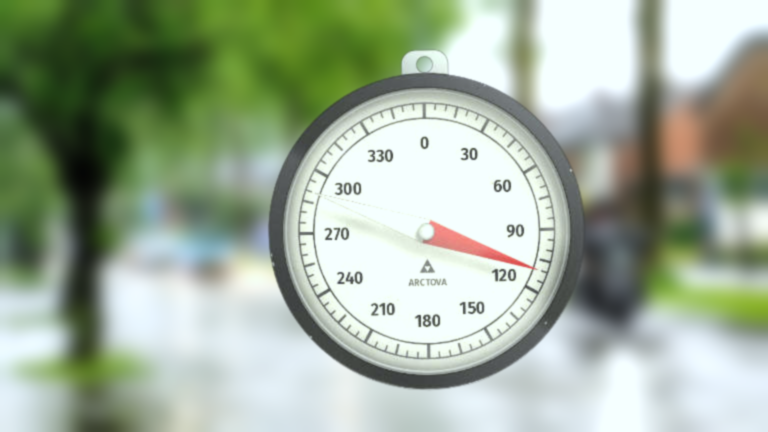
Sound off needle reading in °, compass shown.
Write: 110 °
